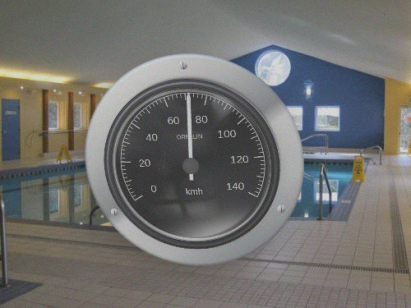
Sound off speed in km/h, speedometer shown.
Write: 72 km/h
